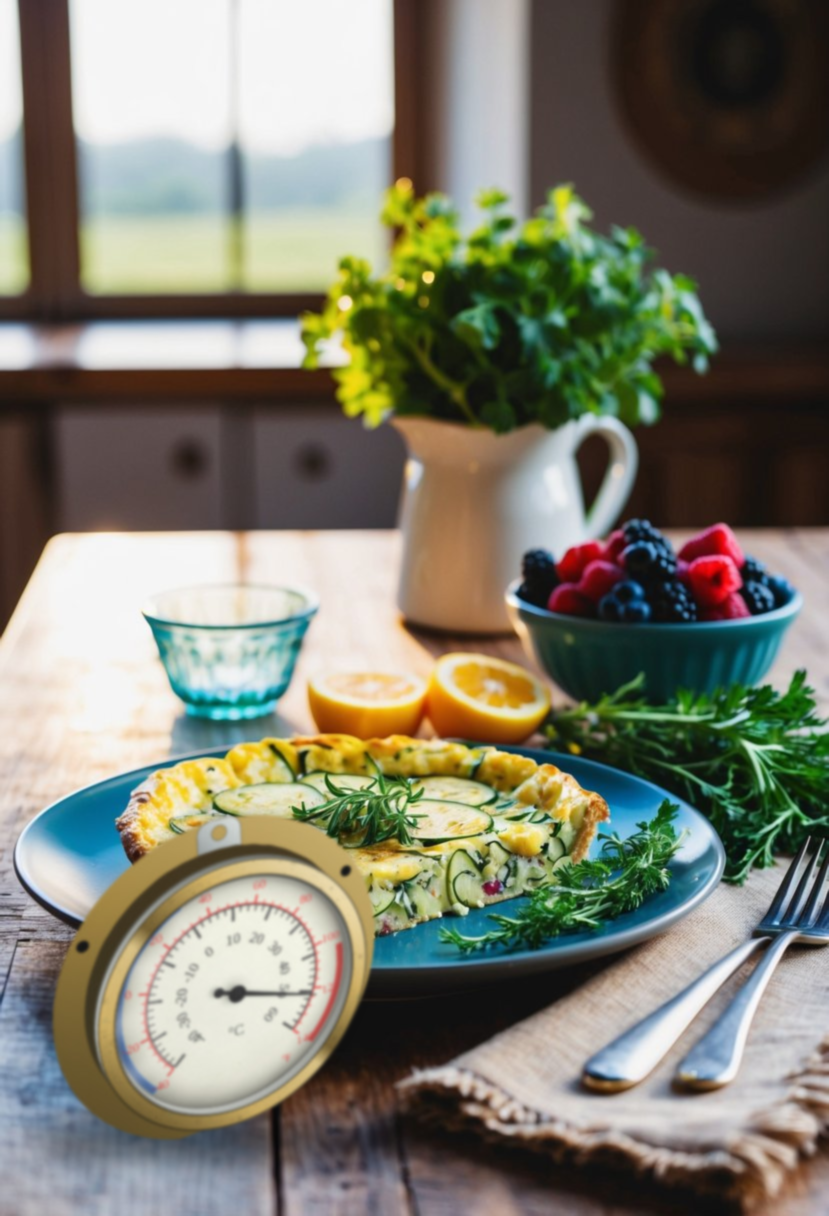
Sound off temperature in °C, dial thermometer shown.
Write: 50 °C
